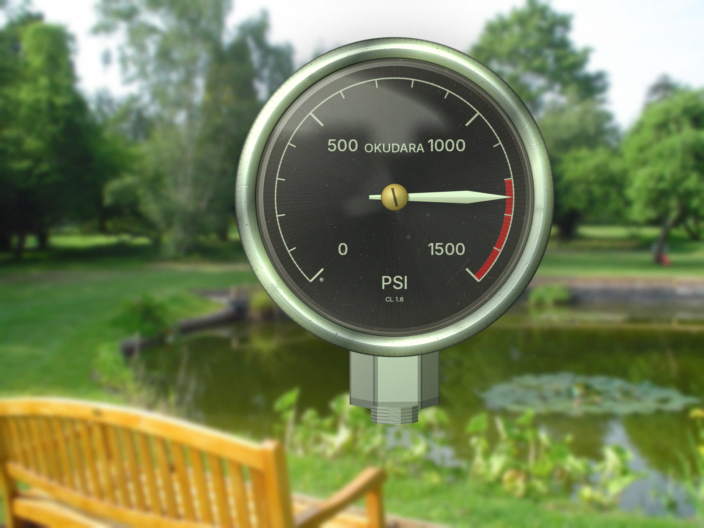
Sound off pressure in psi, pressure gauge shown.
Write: 1250 psi
